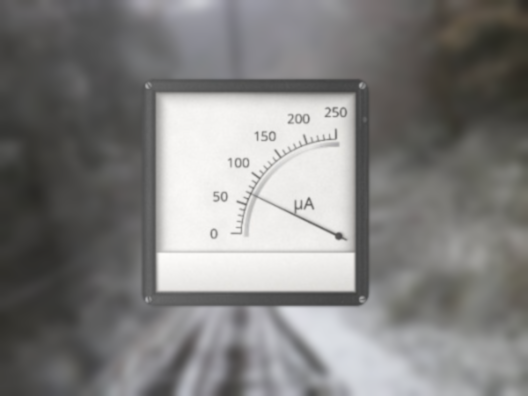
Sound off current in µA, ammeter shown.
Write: 70 µA
